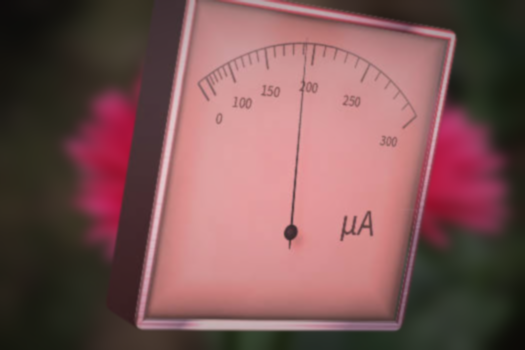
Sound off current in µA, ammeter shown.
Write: 190 µA
